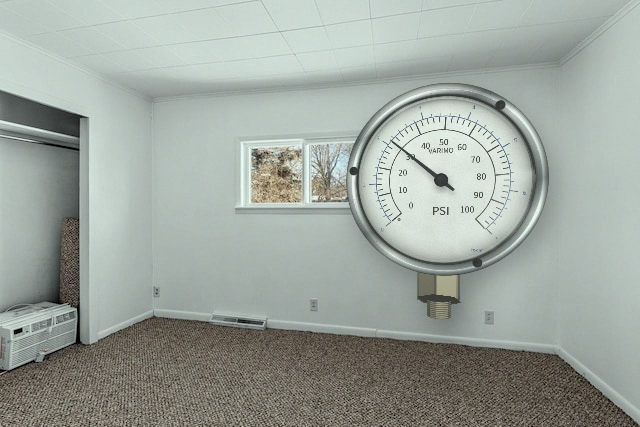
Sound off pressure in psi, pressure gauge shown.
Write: 30 psi
